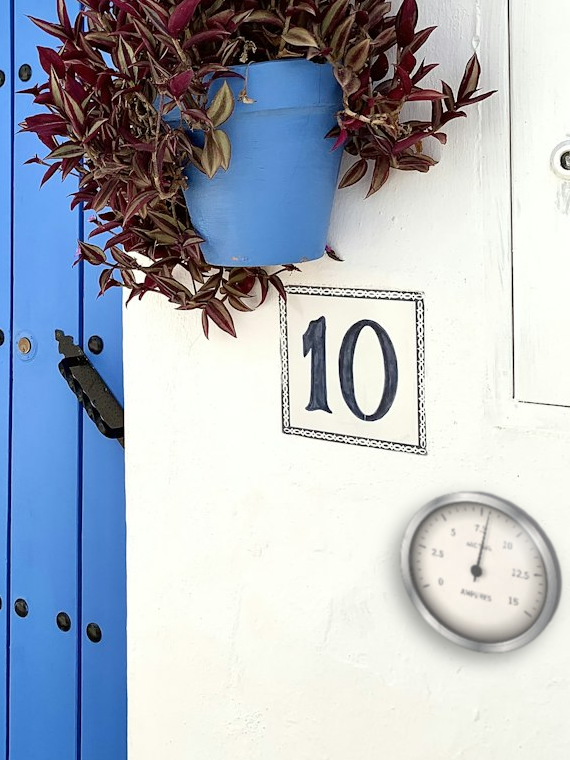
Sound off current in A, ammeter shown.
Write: 8 A
